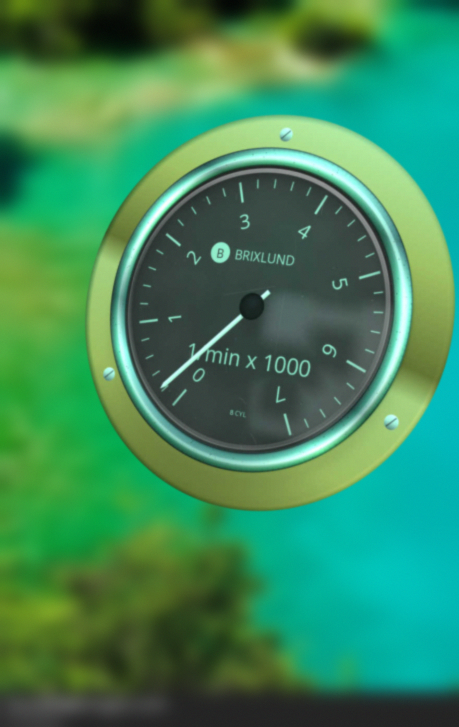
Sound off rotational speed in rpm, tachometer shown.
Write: 200 rpm
